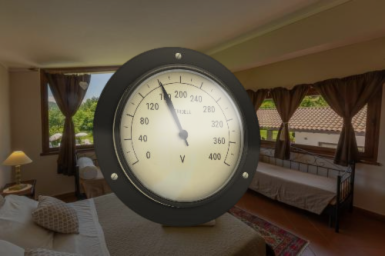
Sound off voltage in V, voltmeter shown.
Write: 160 V
